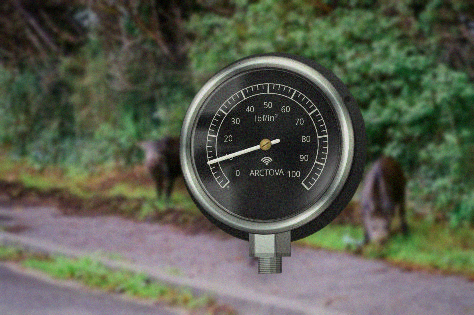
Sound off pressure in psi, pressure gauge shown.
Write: 10 psi
